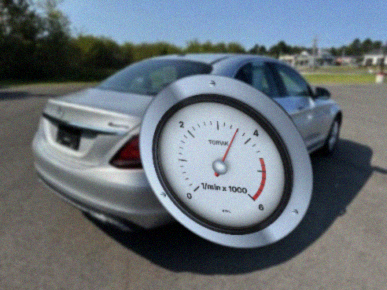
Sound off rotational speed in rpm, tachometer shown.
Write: 3600 rpm
